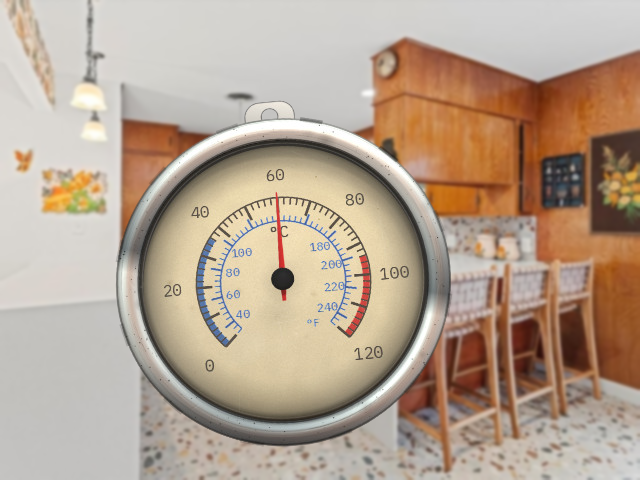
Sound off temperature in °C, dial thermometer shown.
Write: 60 °C
